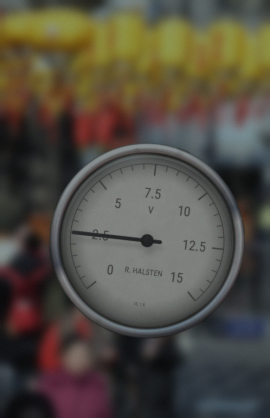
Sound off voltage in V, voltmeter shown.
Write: 2.5 V
